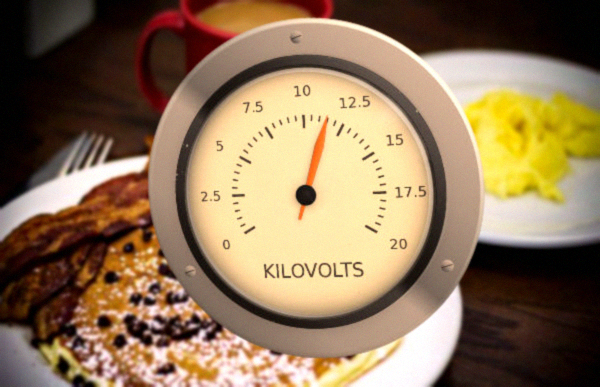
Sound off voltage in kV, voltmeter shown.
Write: 11.5 kV
